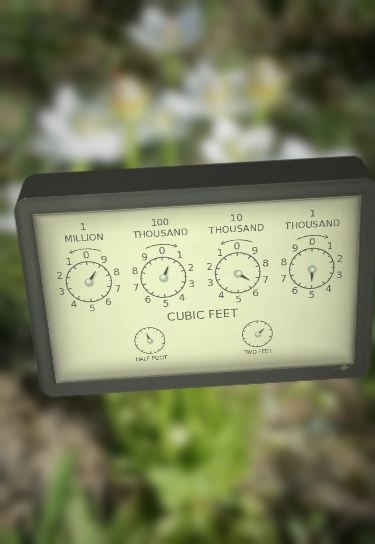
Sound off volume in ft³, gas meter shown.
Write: 906500 ft³
